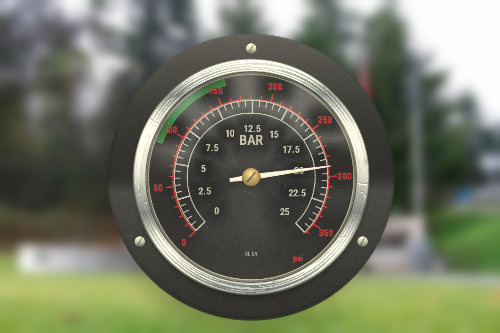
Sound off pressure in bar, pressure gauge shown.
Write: 20 bar
